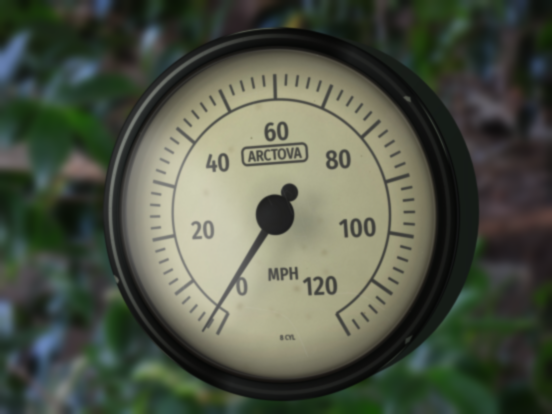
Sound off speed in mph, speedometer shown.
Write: 2 mph
